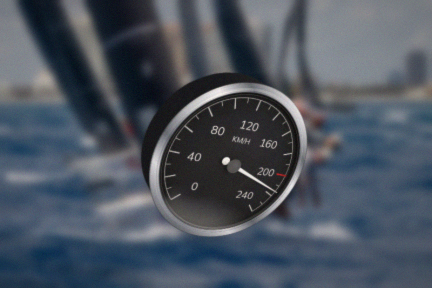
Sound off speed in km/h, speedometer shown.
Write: 215 km/h
